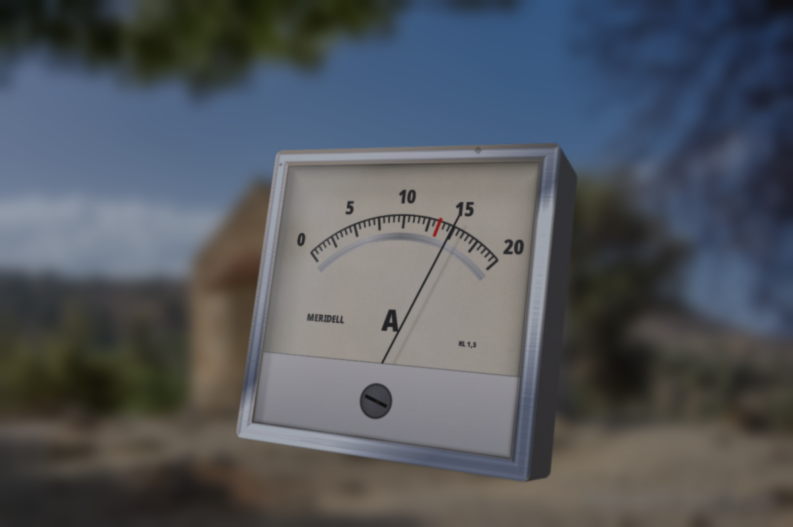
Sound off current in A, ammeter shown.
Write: 15 A
